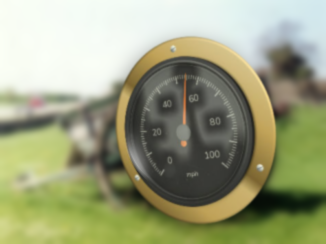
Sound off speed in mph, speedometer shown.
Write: 55 mph
